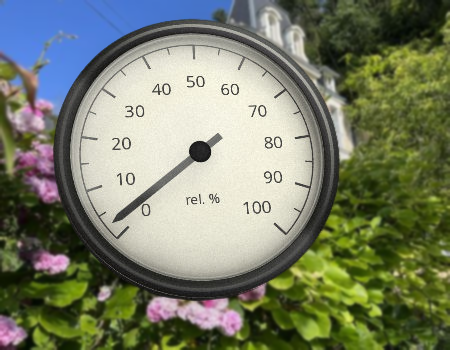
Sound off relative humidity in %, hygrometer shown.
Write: 2.5 %
